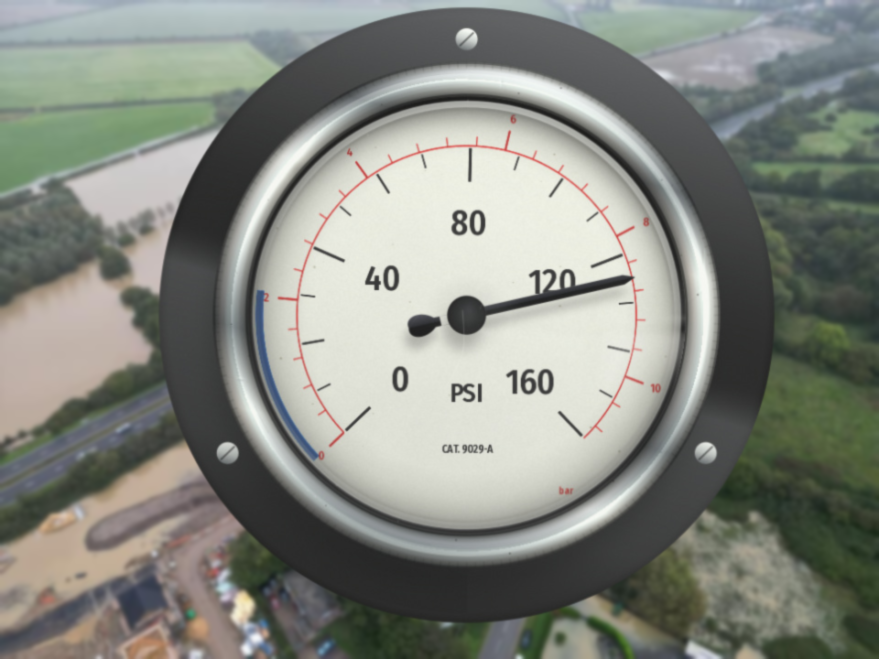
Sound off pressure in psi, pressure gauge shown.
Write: 125 psi
